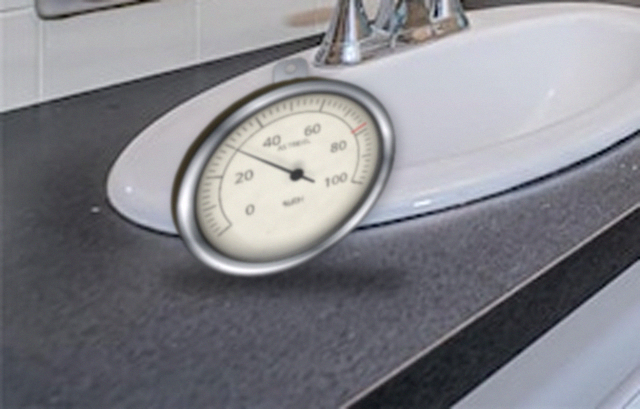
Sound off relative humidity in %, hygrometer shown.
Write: 30 %
